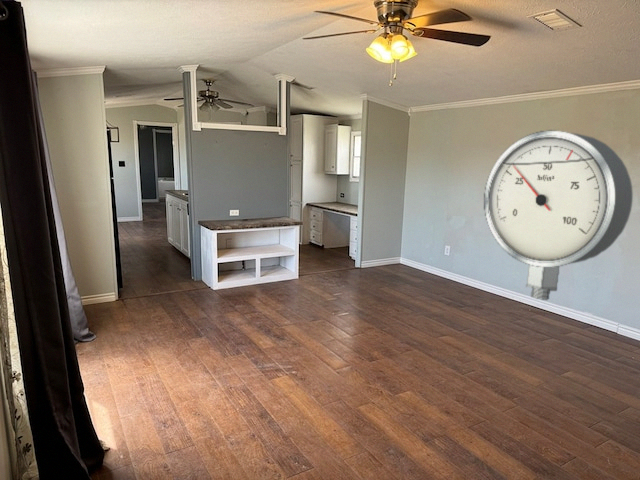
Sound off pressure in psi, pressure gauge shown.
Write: 30 psi
